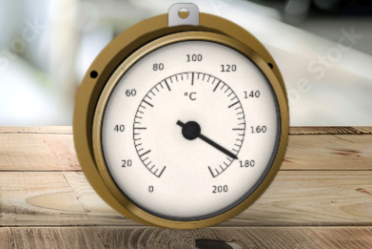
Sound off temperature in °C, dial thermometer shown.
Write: 180 °C
